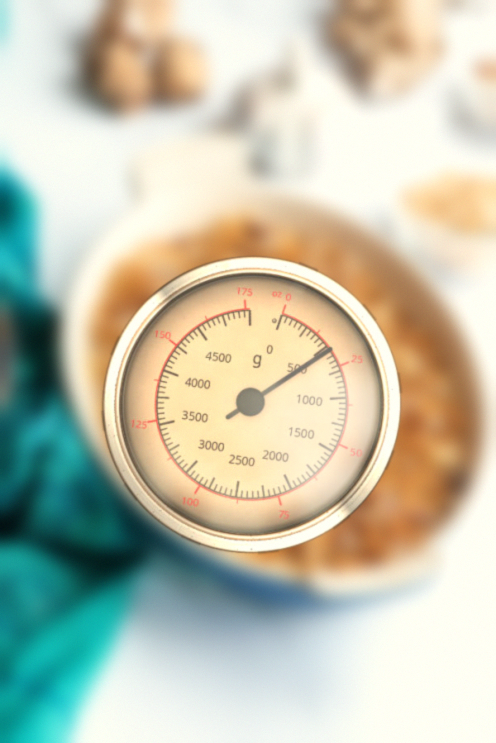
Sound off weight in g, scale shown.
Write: 550 g
